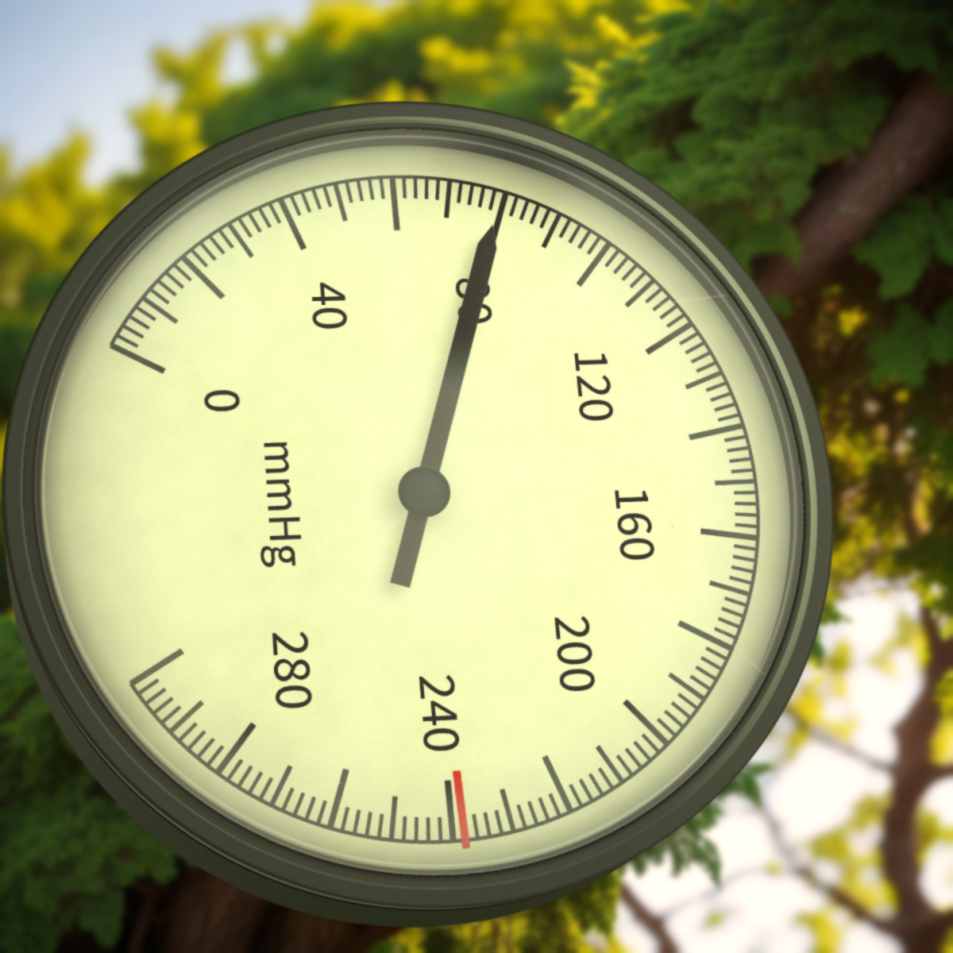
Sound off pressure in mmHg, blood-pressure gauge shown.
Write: 79 mmHg
